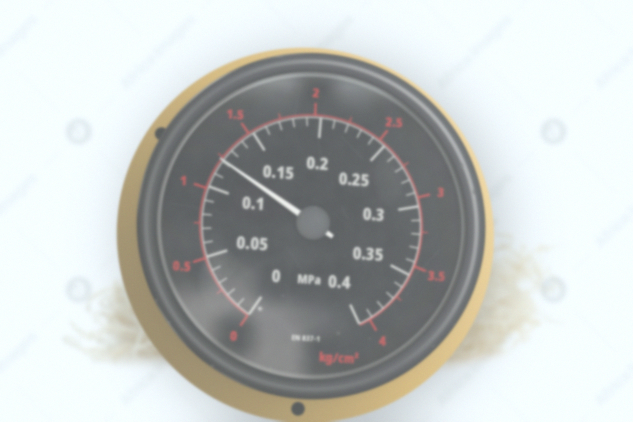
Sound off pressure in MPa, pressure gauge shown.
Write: 0.12 MPa
